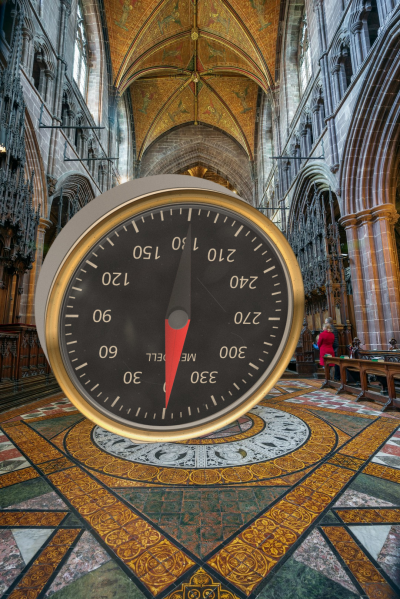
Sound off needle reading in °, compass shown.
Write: 0 °
